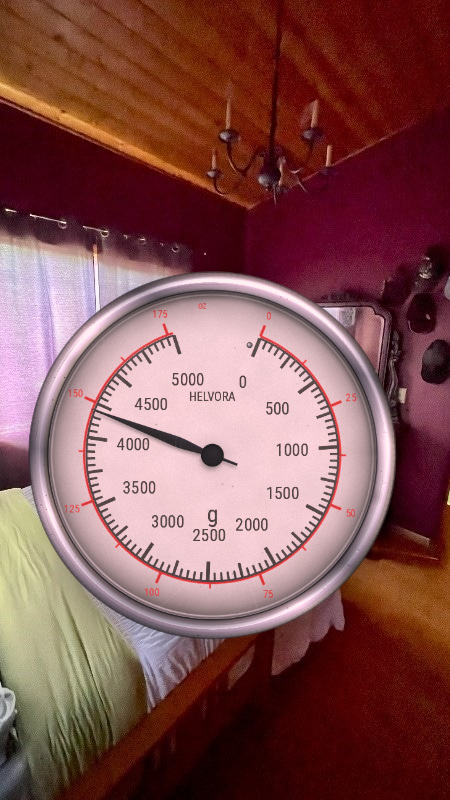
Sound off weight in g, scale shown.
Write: 4200 g
